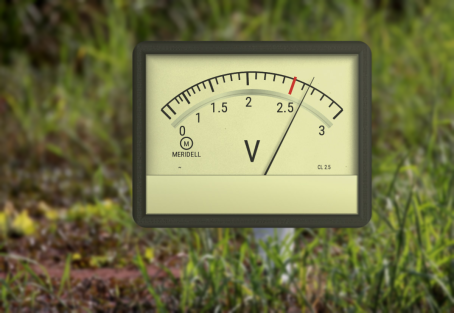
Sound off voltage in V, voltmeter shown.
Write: 2.65 V
